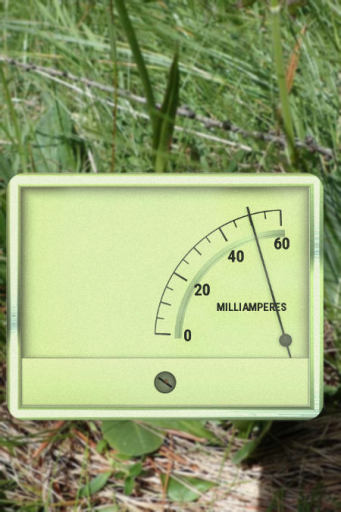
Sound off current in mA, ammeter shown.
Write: 50 mA
